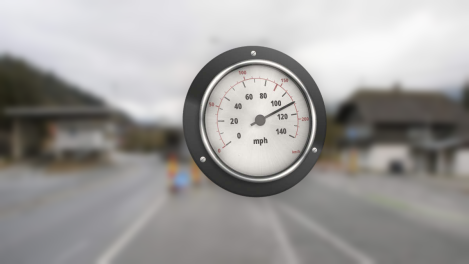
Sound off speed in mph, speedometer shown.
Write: 110 mph
